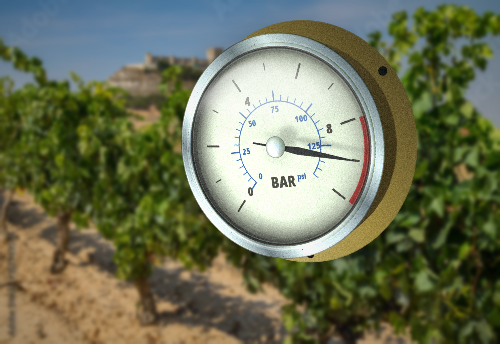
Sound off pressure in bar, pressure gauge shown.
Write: 9 bar
